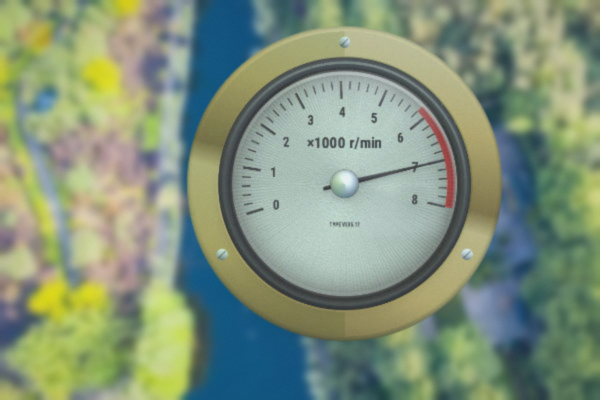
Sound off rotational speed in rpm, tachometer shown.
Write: 7000 rpm
